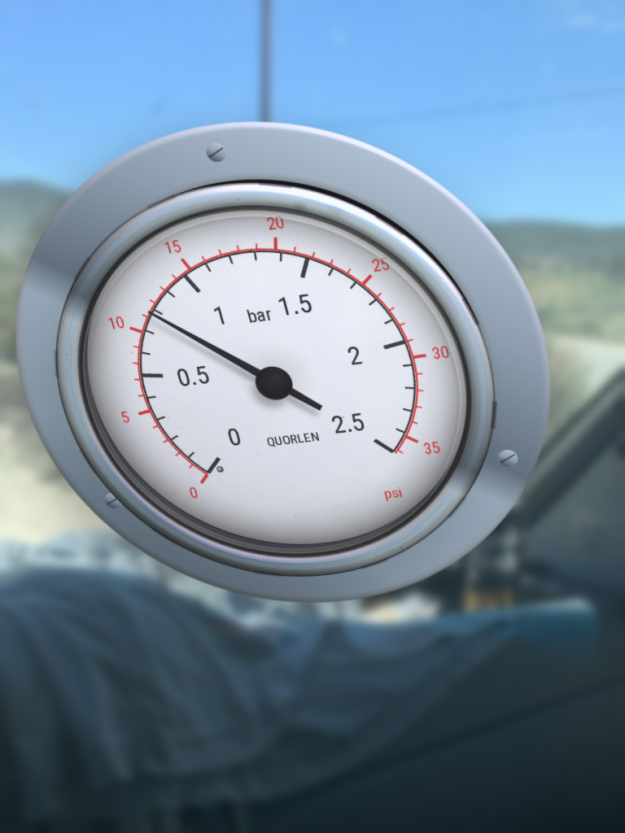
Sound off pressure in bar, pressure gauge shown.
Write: 0.8 bar
